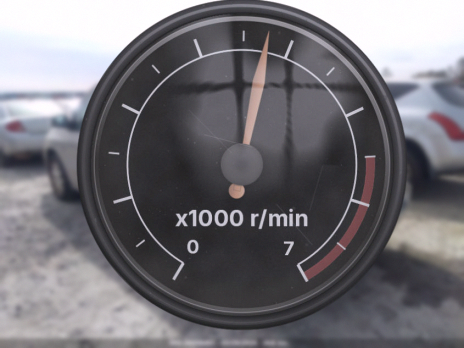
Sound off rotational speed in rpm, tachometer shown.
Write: 3750 rpm
